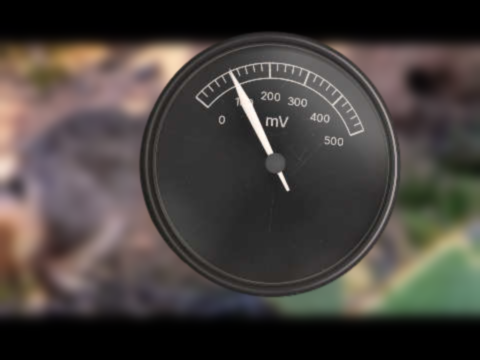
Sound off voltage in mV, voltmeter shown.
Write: 100 mV
